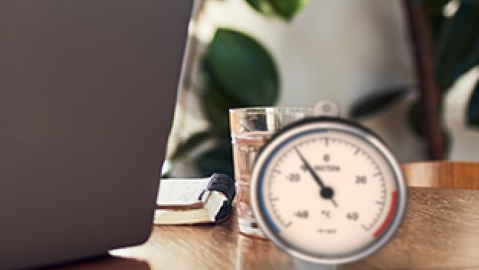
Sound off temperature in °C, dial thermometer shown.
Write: -10 °C
